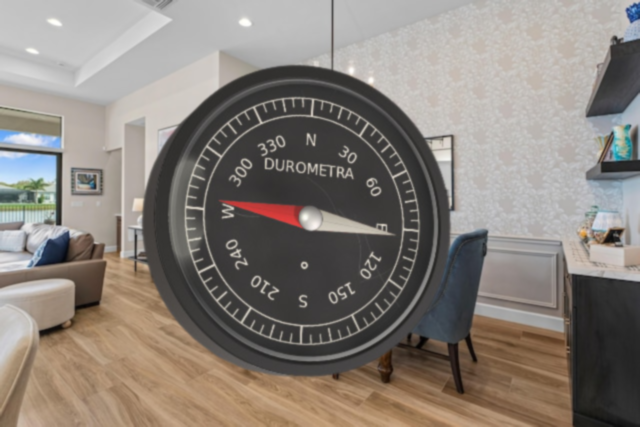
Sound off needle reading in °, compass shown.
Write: 275 °
